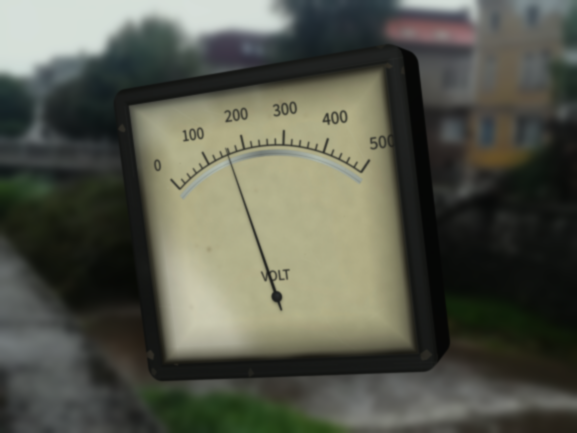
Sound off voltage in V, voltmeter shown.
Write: 160 V
